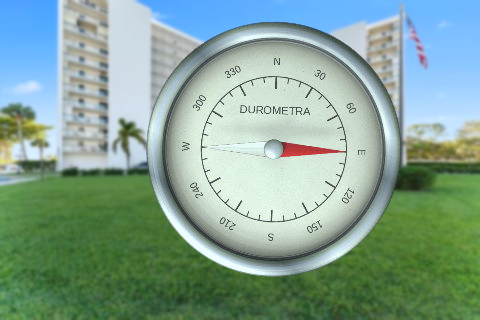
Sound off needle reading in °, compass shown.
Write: 90 °
